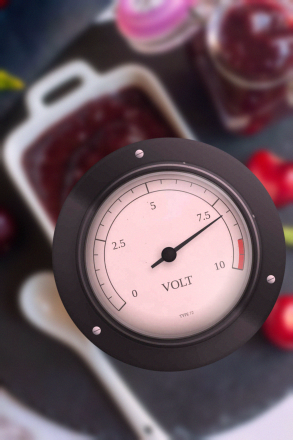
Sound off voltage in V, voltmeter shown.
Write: 8 V
